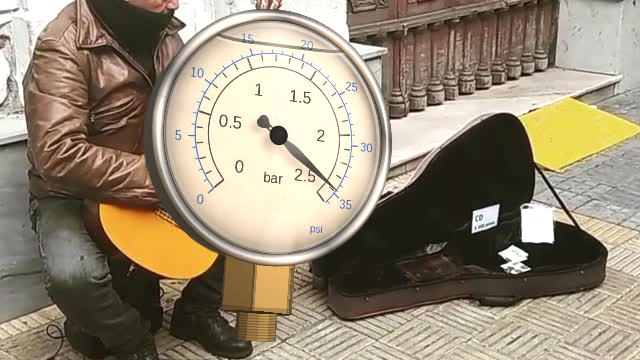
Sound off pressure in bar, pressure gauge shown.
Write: 2.4 bar
